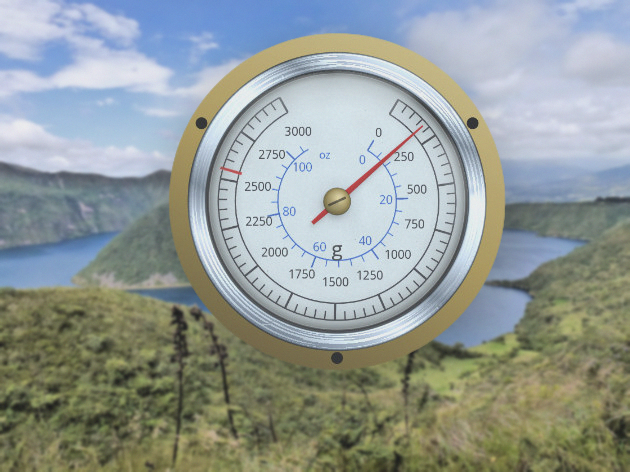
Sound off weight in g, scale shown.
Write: 175 g
